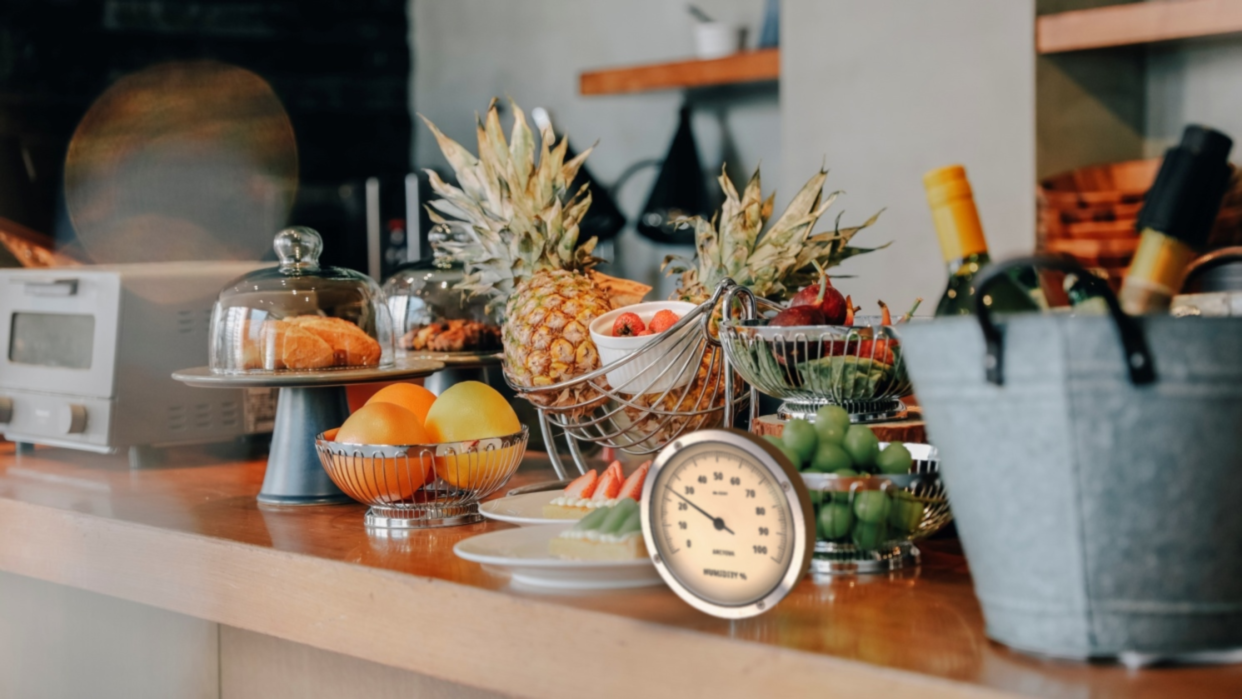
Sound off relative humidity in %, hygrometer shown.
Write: 25 %
